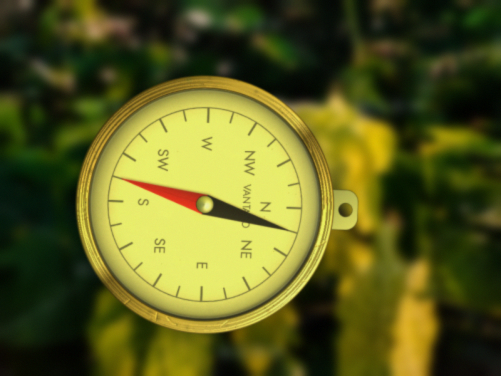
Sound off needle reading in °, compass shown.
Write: 195 °
